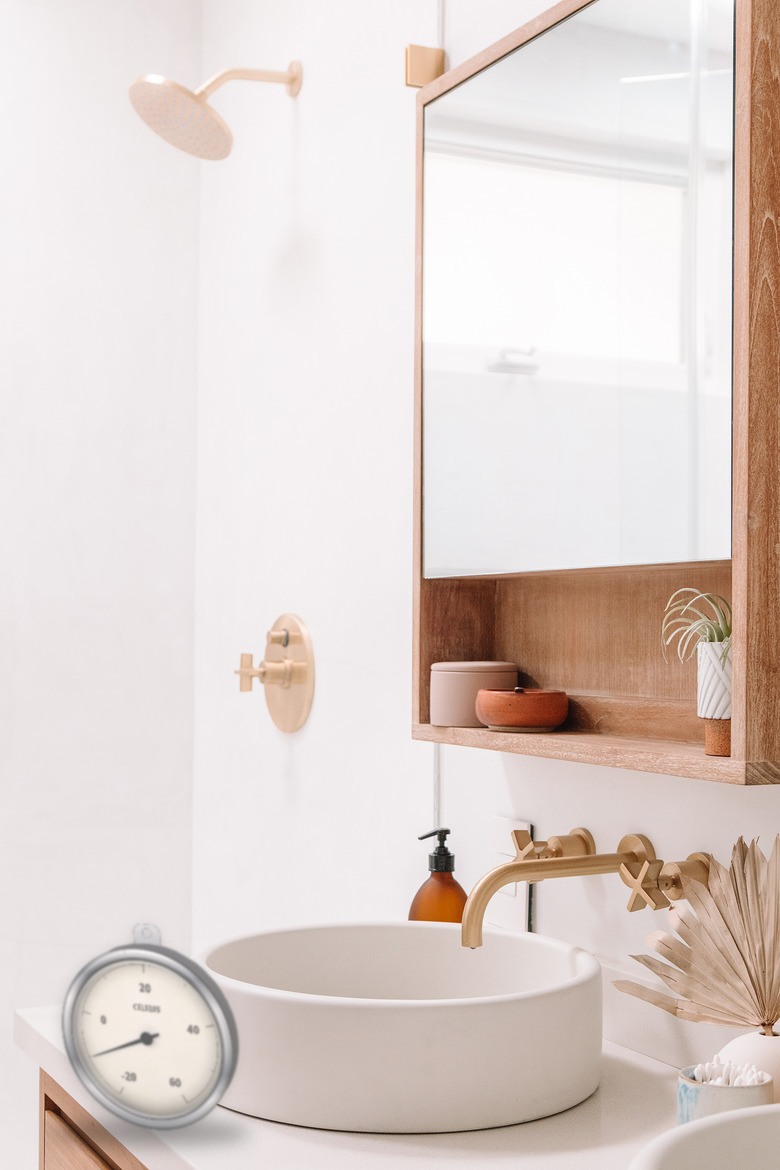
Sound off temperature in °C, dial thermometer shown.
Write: -10 °C
